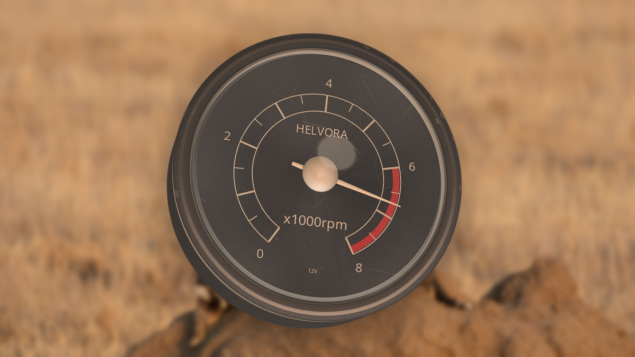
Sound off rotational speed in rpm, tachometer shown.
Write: 6750 rpm
